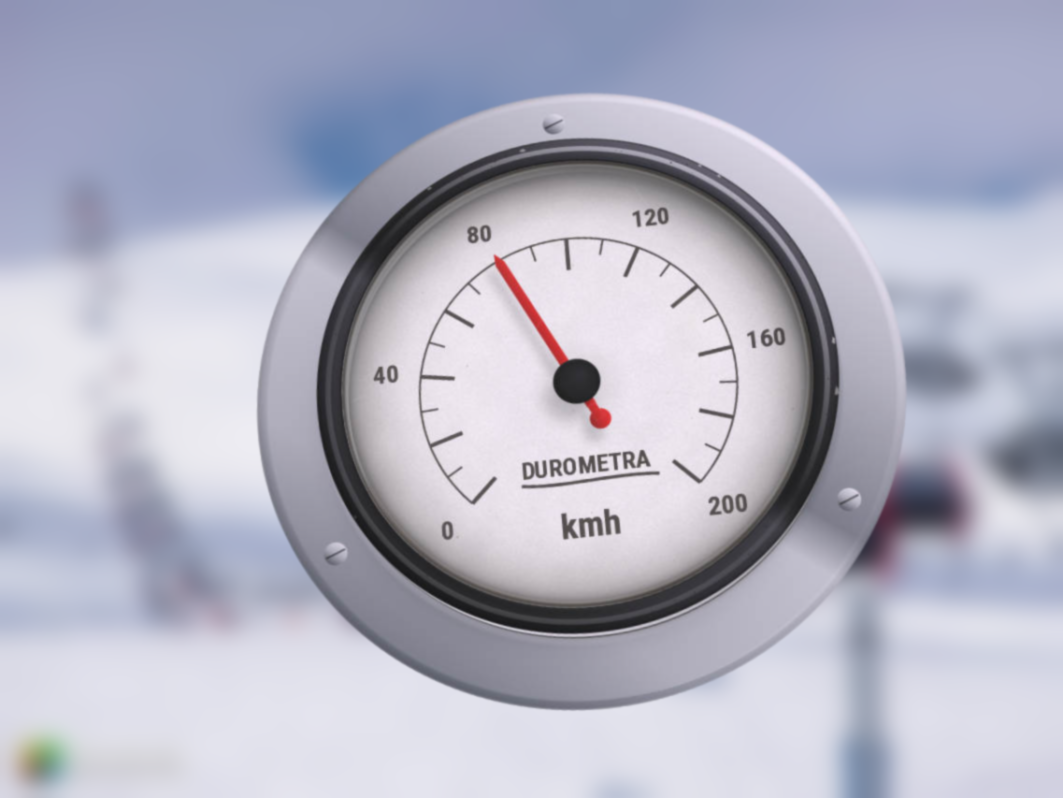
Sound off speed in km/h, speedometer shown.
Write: 80 km/h
